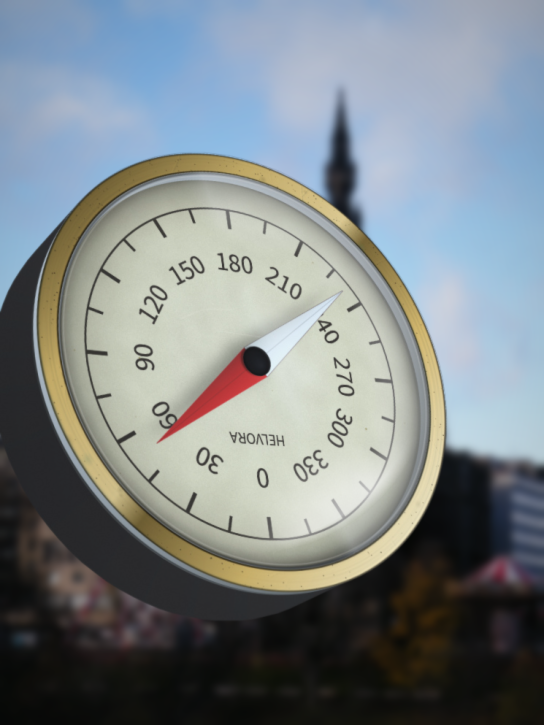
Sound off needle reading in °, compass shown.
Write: 52.5 °
